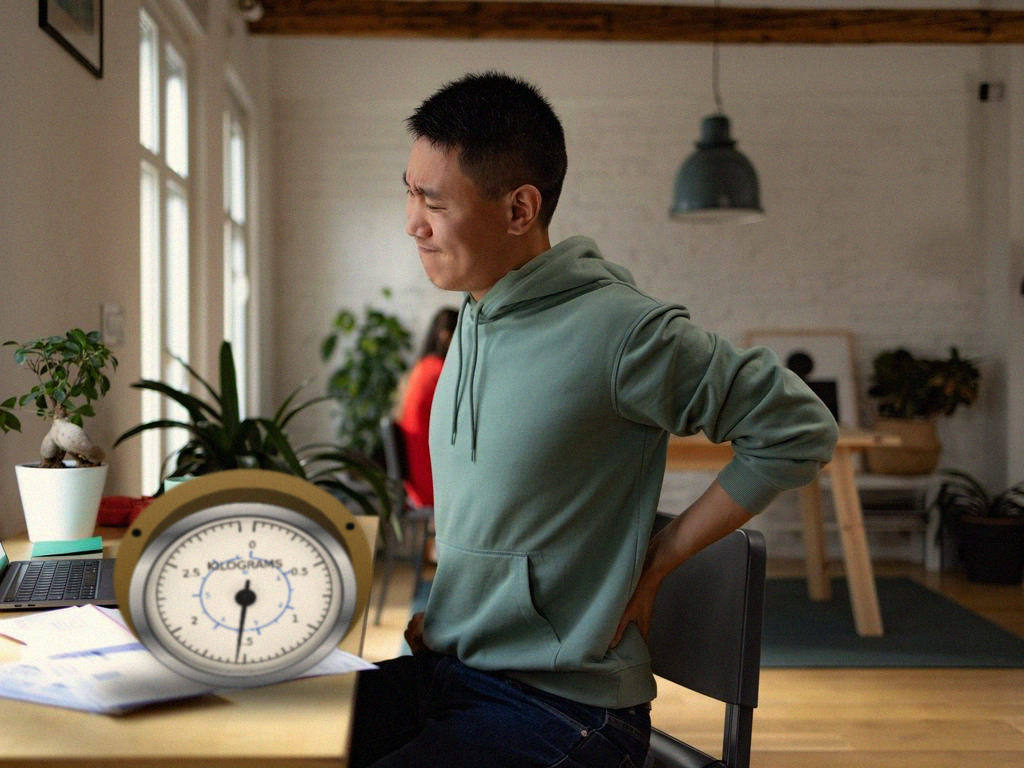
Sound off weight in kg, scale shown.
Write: 1.55 kg
